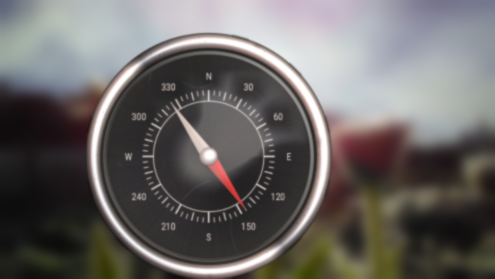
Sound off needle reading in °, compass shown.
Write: 145 °
